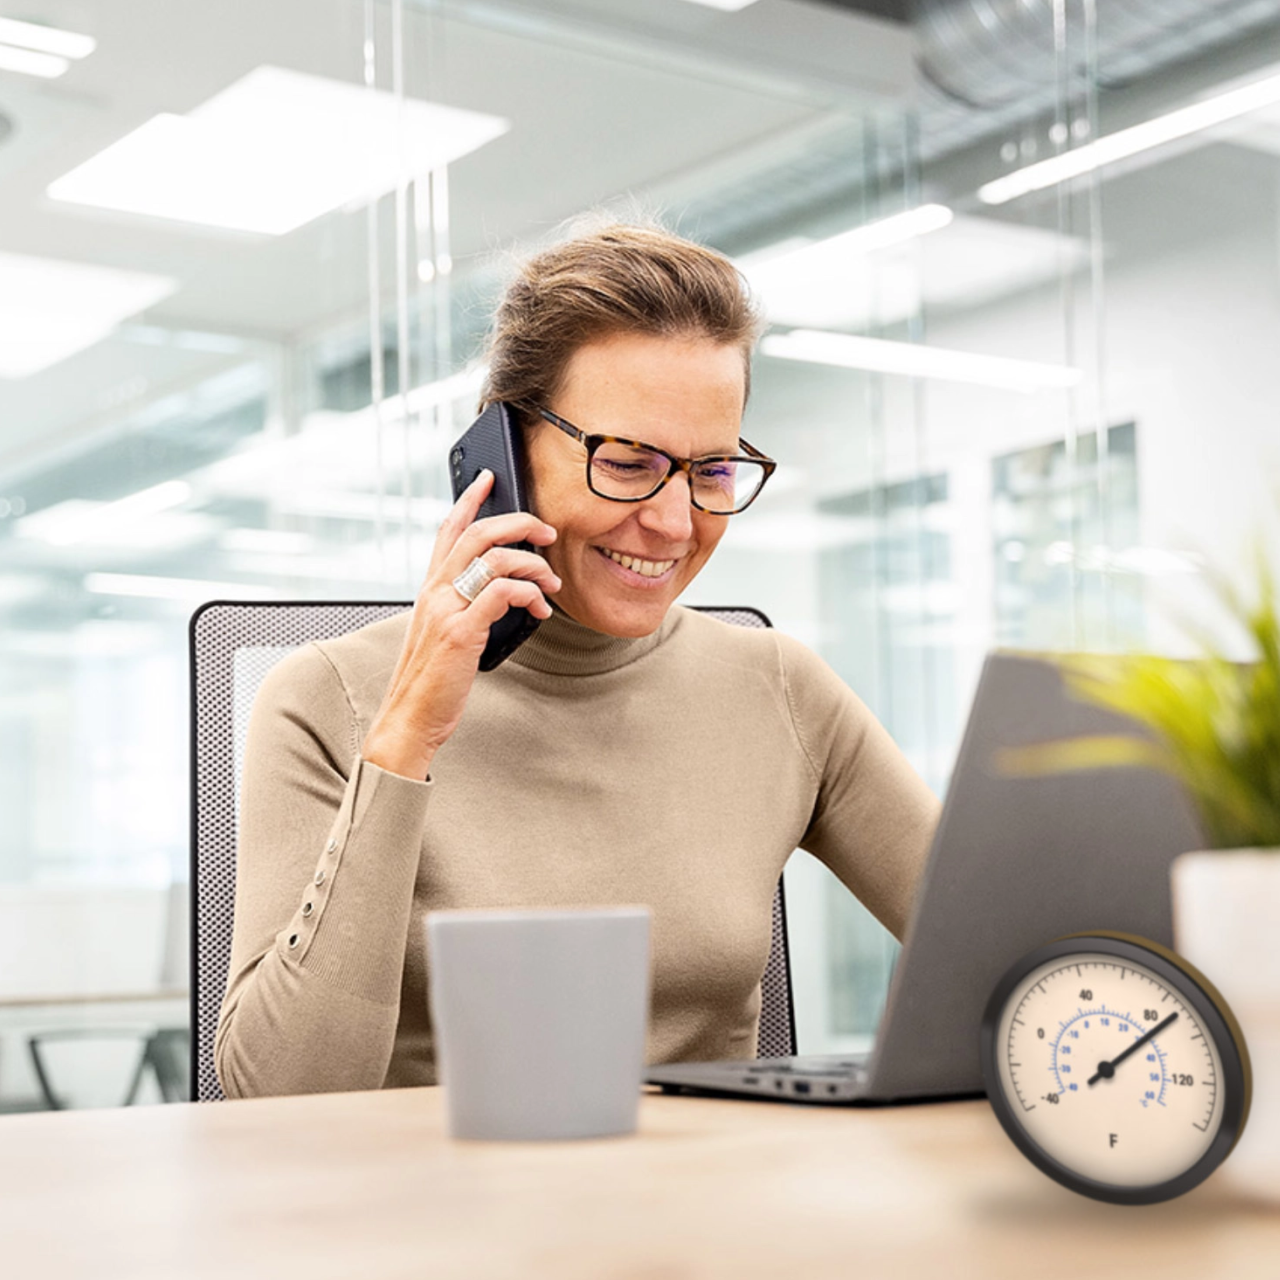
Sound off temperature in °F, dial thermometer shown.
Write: 88 °F
